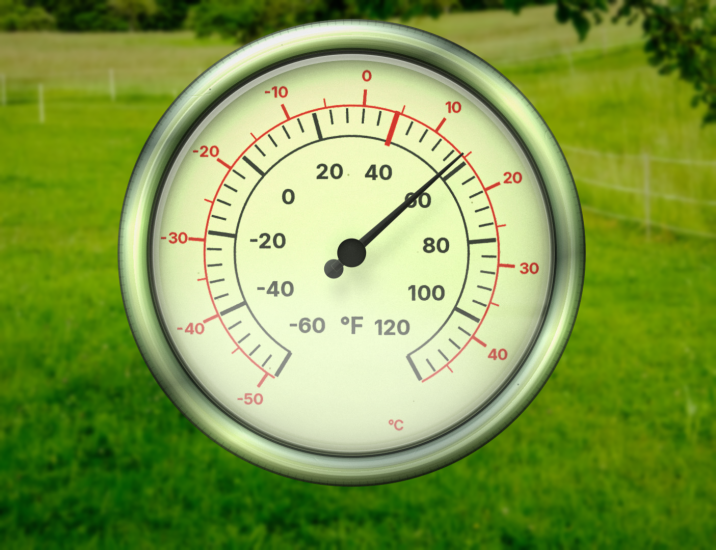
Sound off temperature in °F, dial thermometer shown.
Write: 58 °F
